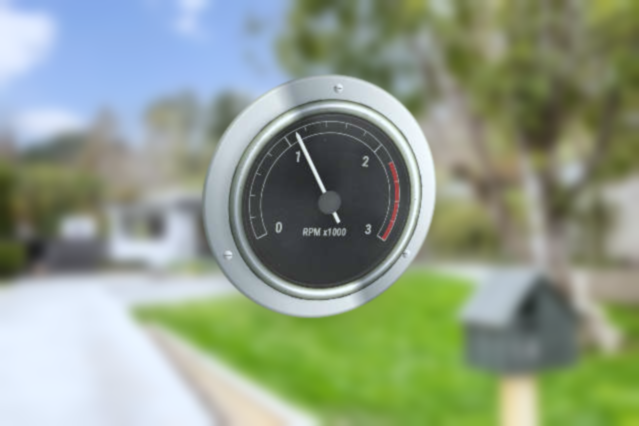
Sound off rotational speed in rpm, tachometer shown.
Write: 1100 rpm
